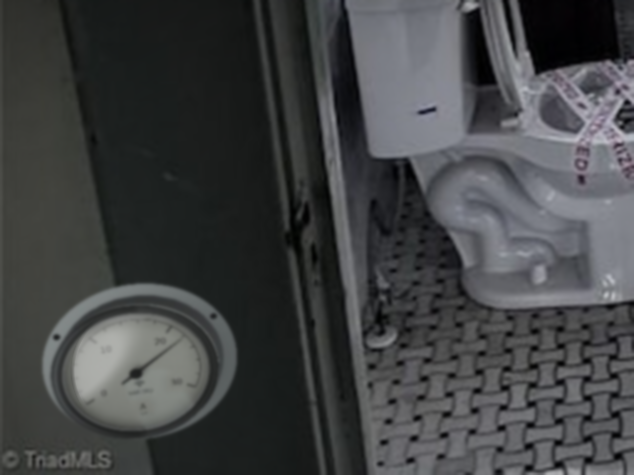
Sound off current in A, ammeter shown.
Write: 22 A
